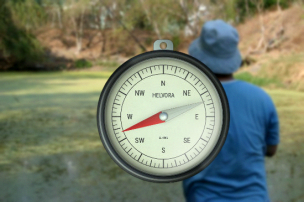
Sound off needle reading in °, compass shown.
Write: 250 °
